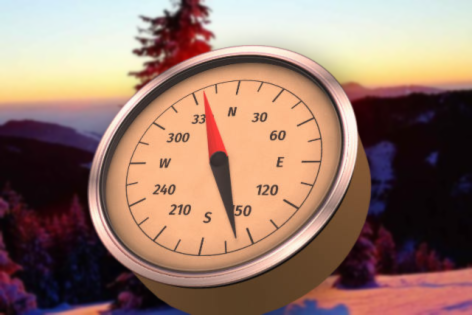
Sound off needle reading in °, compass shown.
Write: 337.5 °
